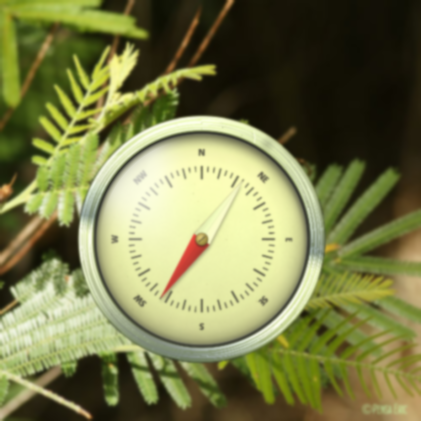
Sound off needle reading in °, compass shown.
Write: 215 °
